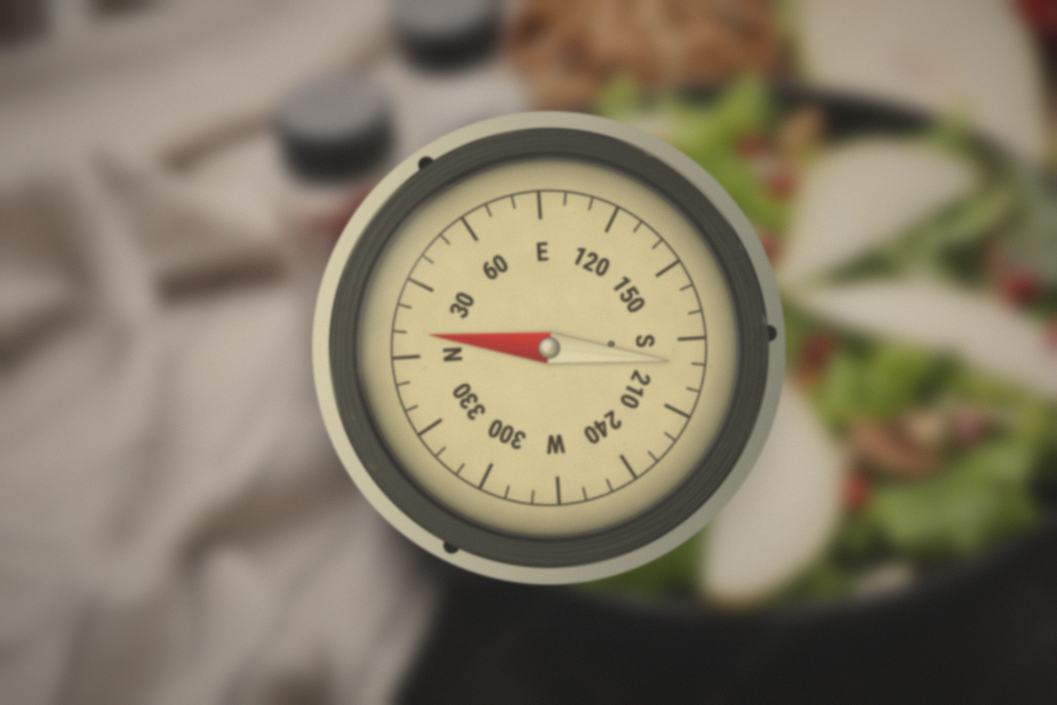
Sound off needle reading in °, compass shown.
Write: 10 °
